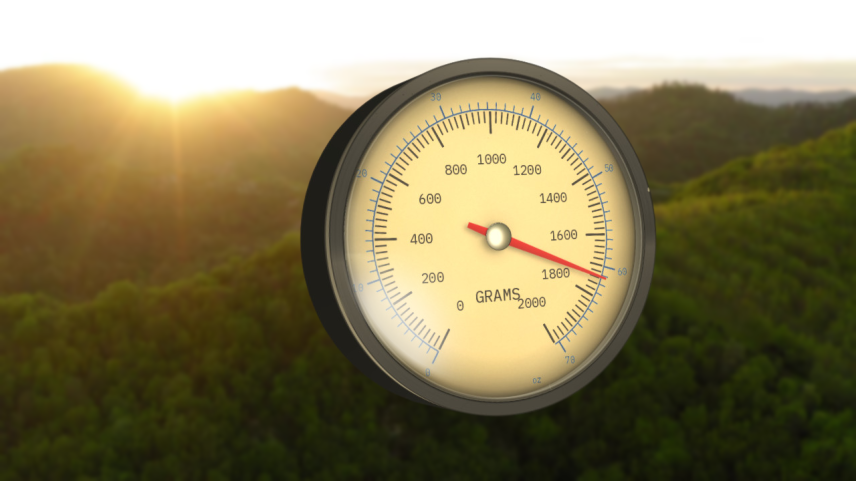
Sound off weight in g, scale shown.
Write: 1740 g
